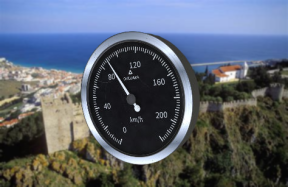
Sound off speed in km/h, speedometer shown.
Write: 90 km/h
